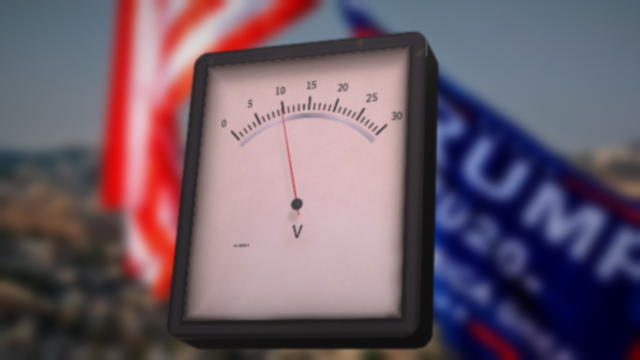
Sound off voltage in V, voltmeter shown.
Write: 10 V
